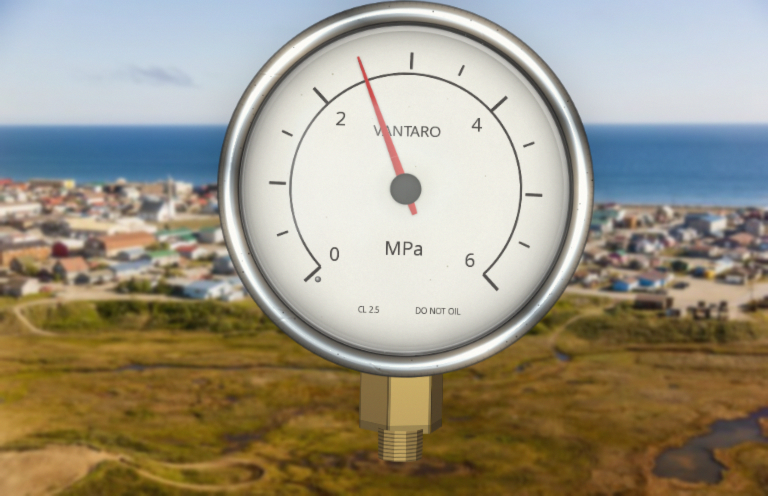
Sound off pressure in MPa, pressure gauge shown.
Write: 2.5 MPa
